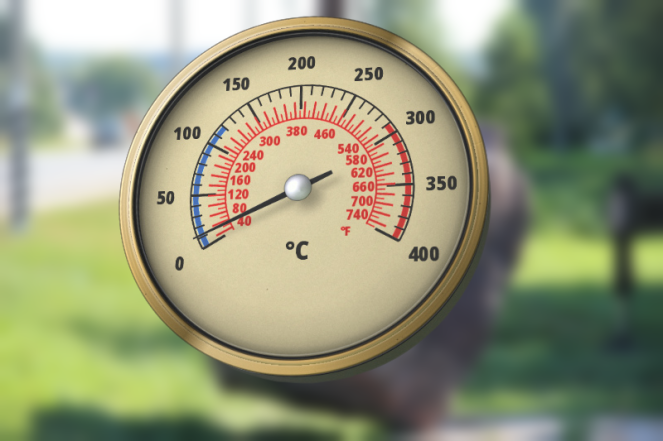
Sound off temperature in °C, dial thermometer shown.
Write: 10 °C
